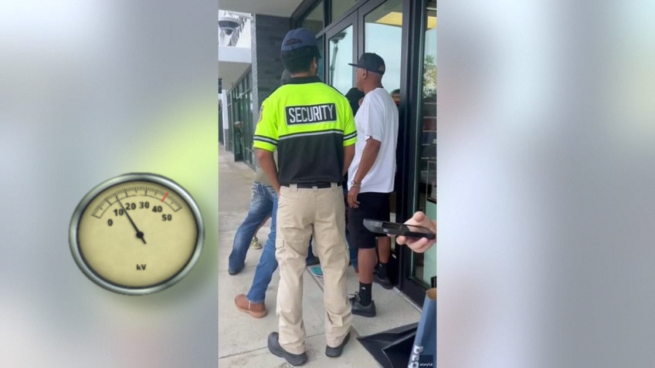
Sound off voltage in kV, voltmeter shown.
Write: 15 kV
